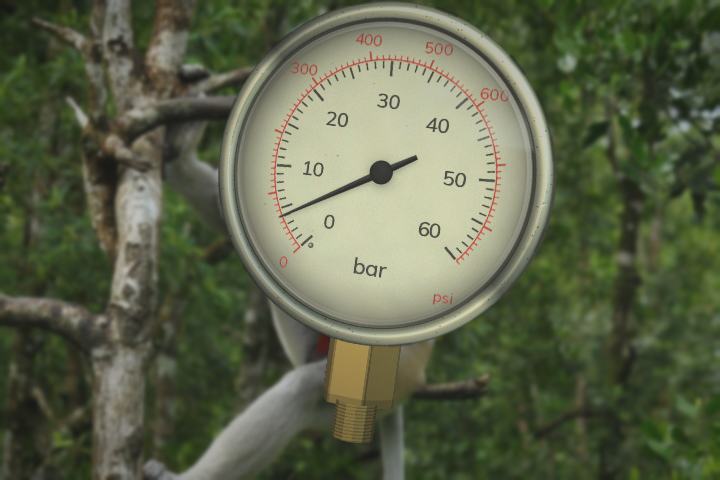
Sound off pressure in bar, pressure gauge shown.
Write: 4 bar
